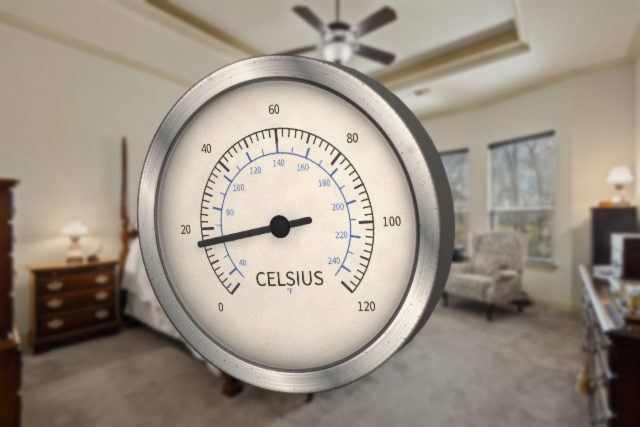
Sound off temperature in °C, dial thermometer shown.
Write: 16 °C
